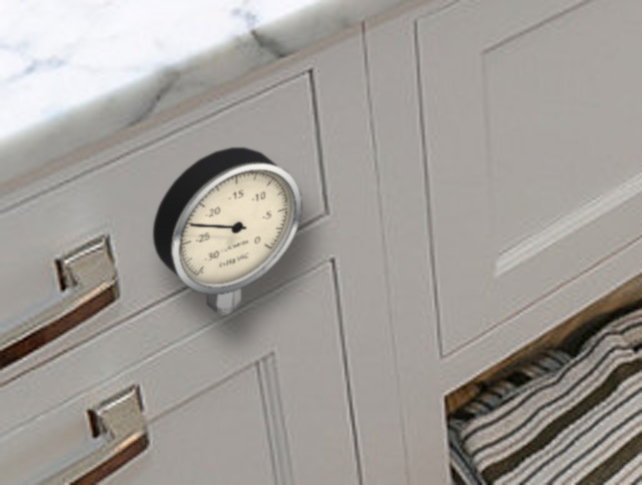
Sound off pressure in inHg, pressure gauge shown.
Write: -22.5 inHg
